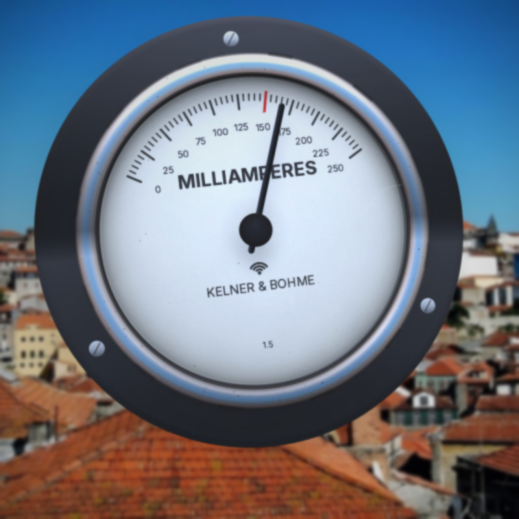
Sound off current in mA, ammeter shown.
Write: 165 mA
